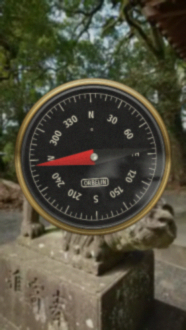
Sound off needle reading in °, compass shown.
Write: 265 °
